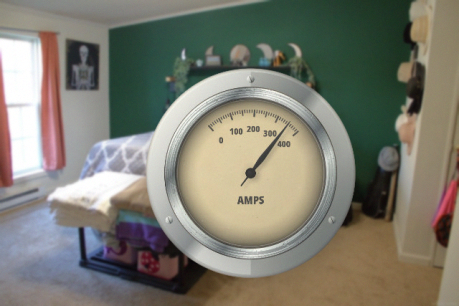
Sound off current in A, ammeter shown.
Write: 350 A
